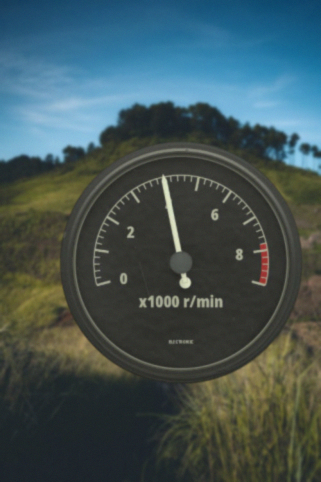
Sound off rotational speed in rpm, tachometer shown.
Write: 4000 rpm
